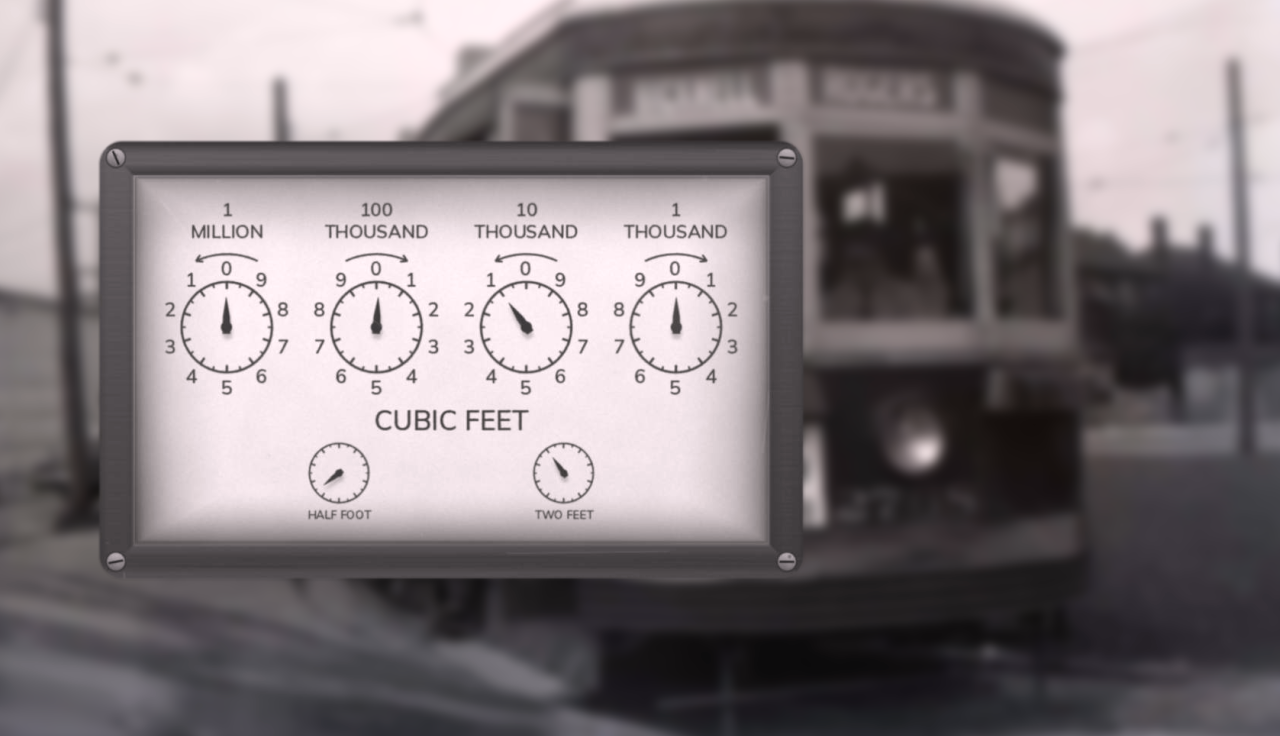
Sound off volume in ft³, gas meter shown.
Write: 1000 ft³
